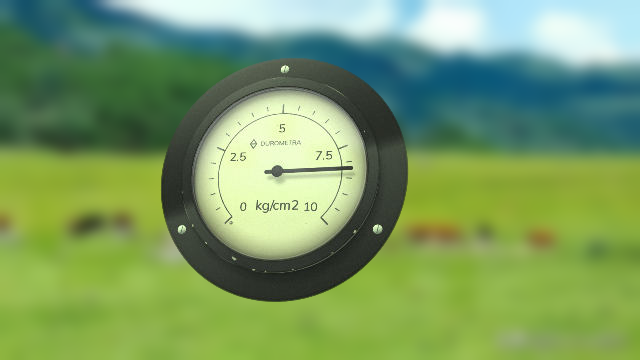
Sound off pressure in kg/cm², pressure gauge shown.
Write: 8.25 kg/cm²
